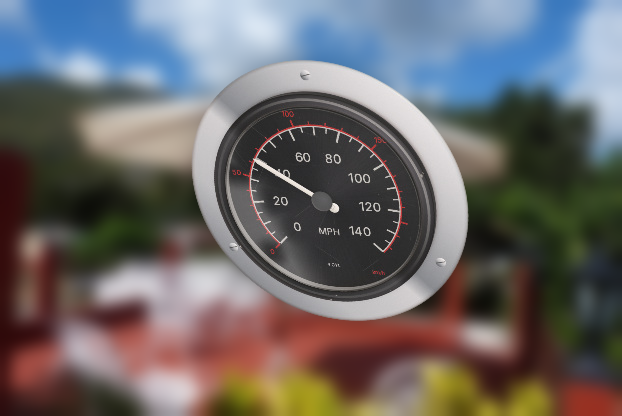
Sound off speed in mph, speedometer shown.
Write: 40 mph
